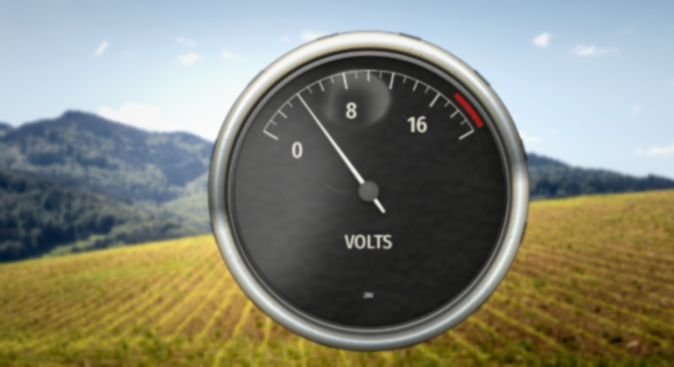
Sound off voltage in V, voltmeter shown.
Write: 4 V
